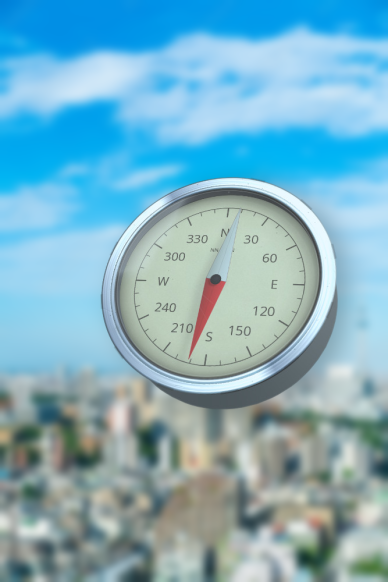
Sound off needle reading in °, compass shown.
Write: 190 °
